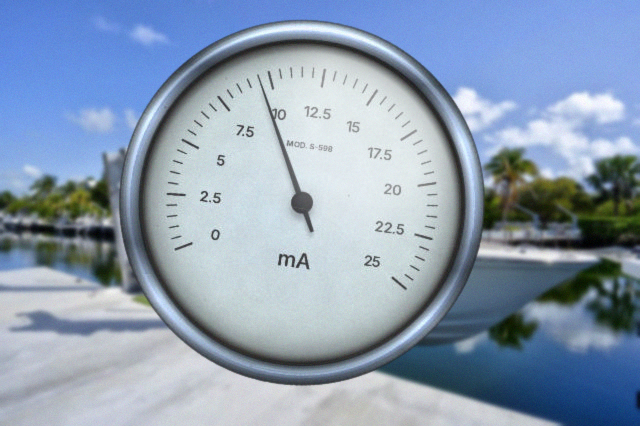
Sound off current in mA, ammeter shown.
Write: 9.5 mA
